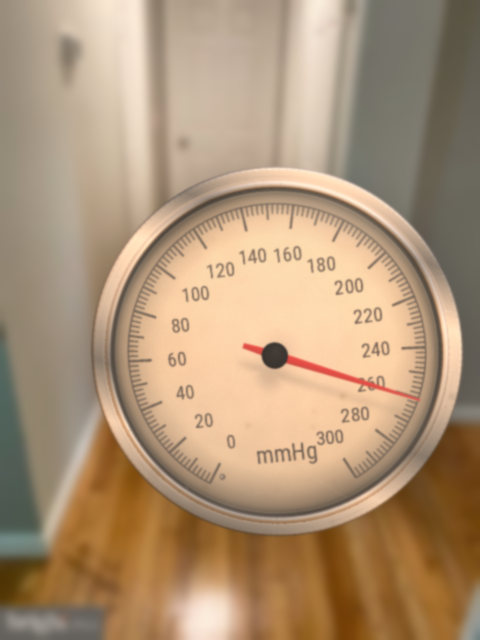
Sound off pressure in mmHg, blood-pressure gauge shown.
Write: 260 mmHg
